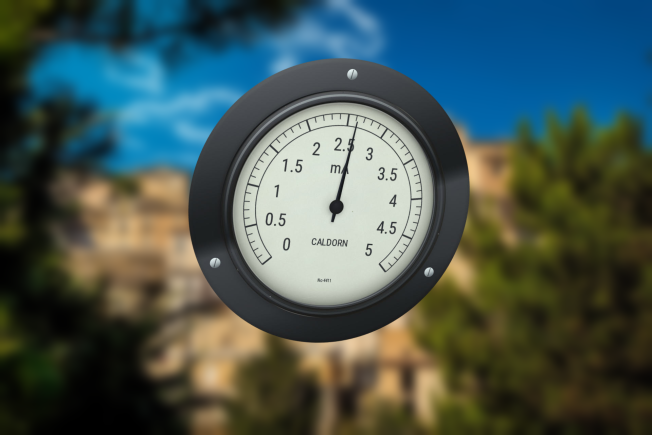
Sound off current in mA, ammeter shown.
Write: 2.6 mA
